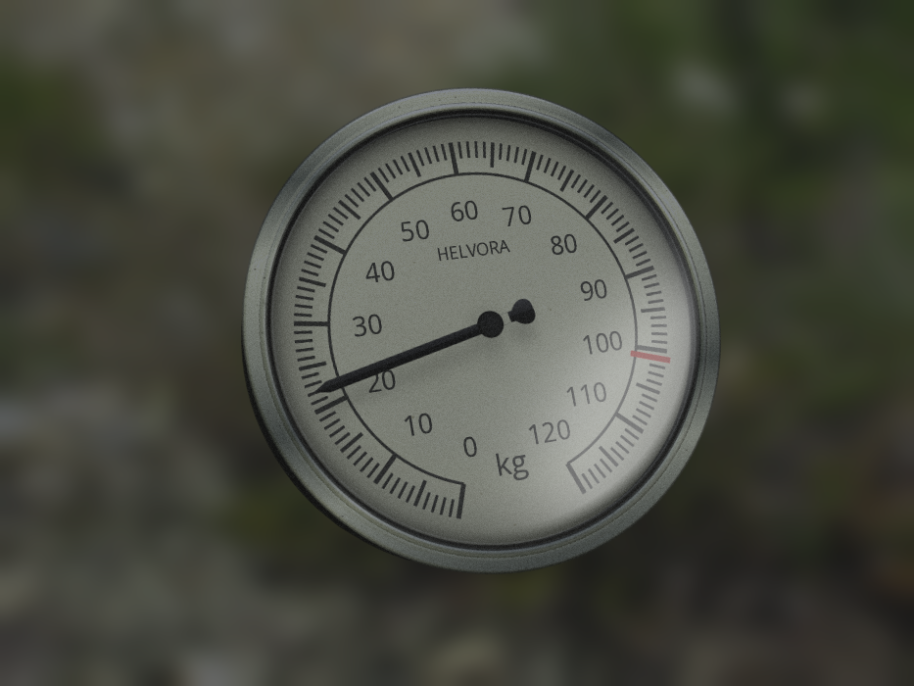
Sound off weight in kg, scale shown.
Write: 22 kg
